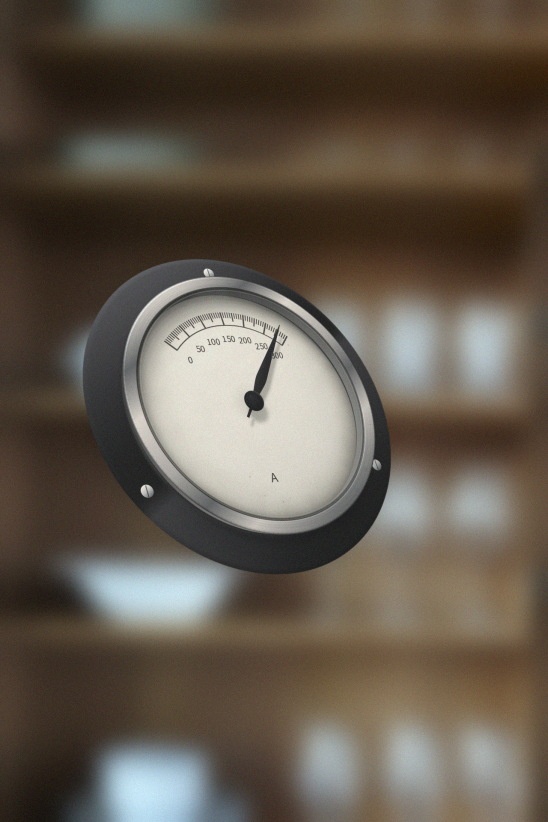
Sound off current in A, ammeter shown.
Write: 275 A
